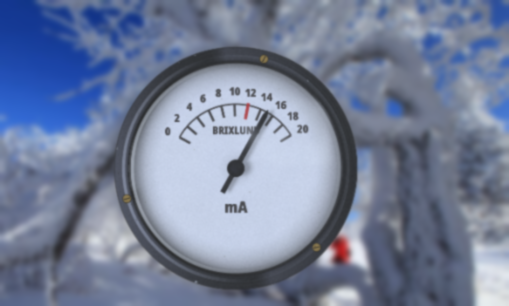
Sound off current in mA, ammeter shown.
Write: 15 mA
